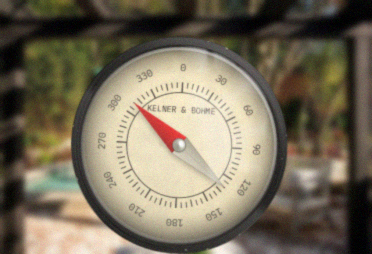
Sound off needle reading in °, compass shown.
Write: 310 °
